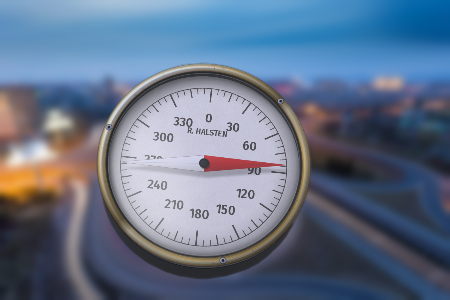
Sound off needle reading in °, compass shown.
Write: 85 °
